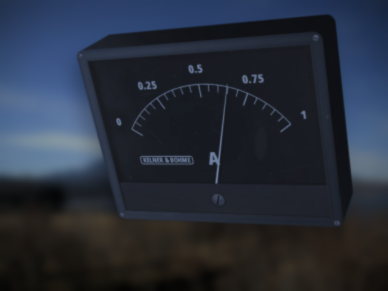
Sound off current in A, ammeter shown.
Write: 0.65 A
